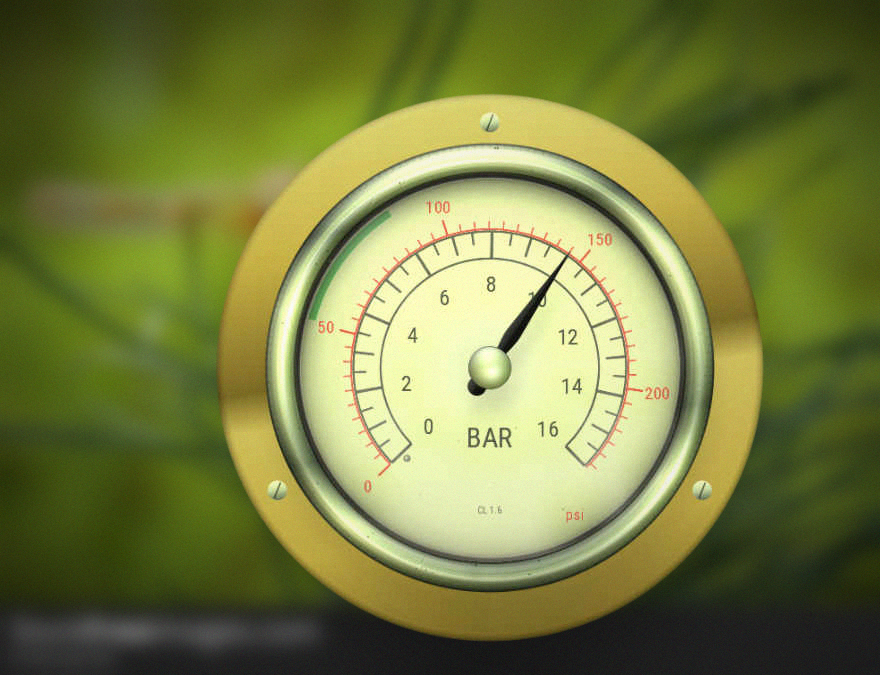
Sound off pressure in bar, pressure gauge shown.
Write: 10 bar
